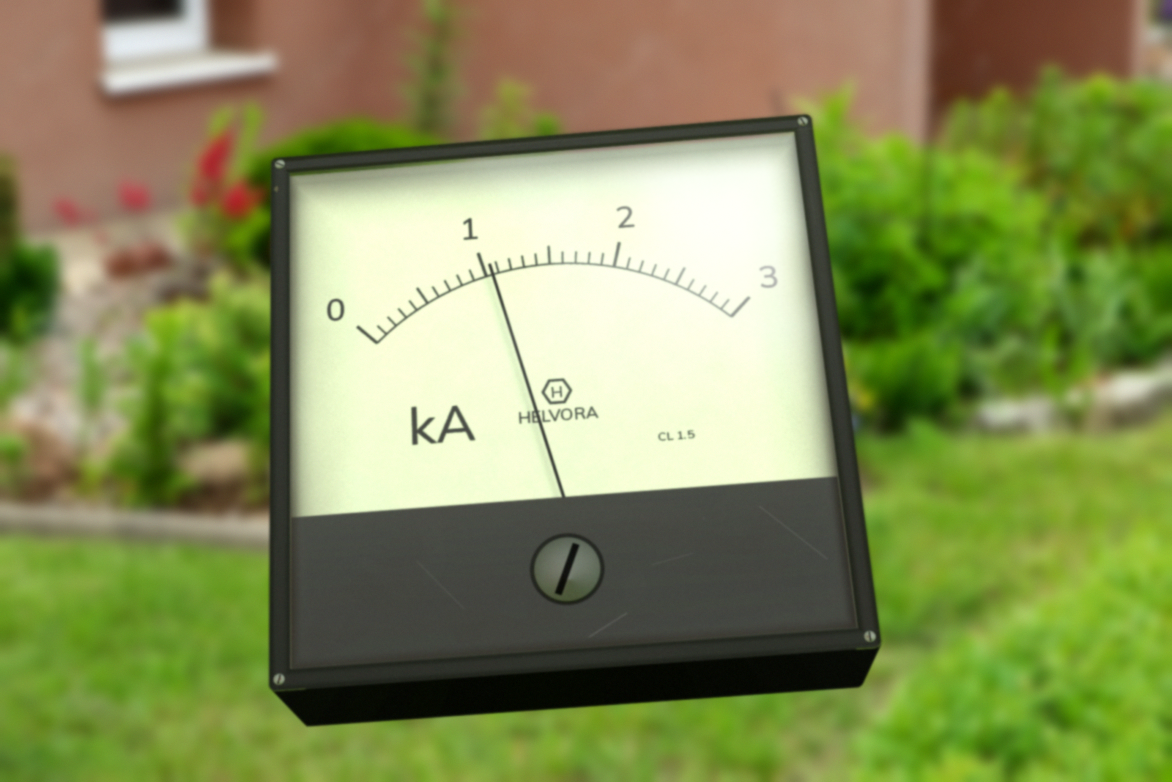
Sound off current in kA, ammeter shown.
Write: 1.05 kA
